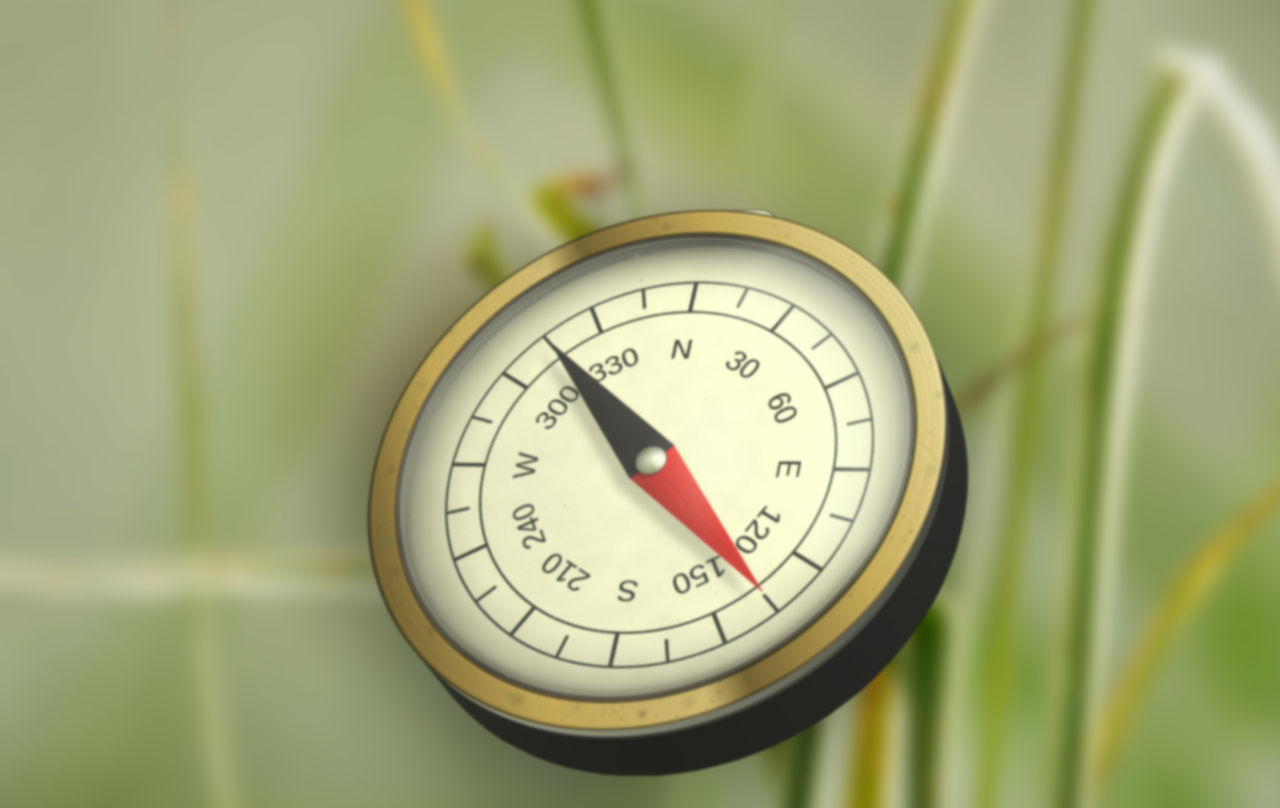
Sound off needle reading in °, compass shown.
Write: 135 °
